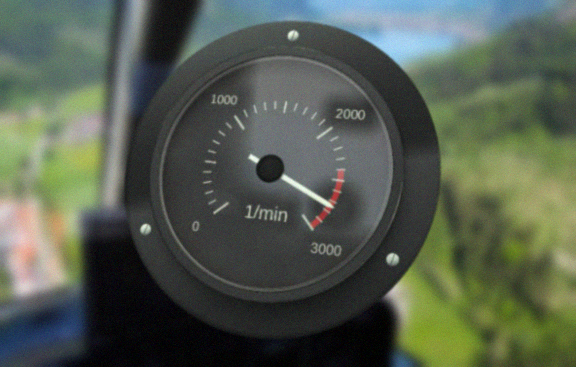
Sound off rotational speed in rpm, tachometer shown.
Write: 2750 rpm
